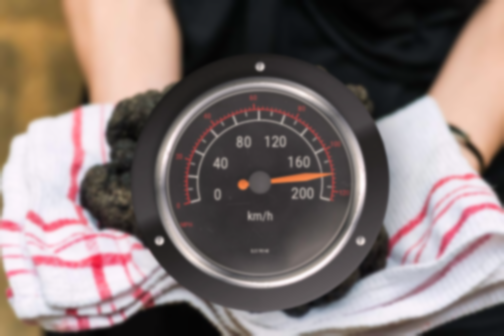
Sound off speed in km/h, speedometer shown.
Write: 180 km/h
